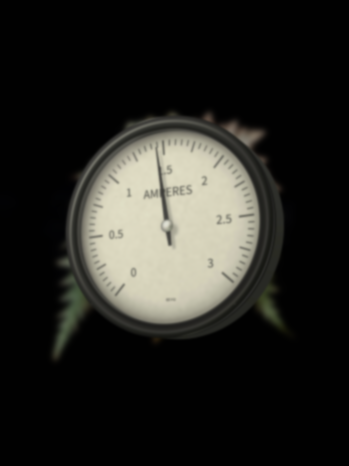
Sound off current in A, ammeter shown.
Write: 1.45 A
